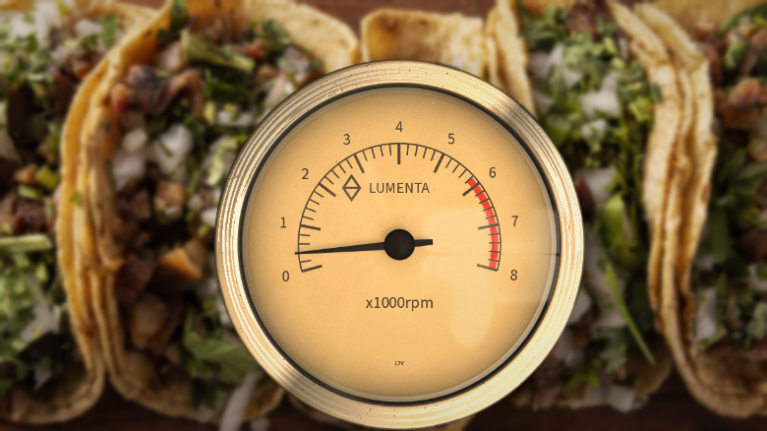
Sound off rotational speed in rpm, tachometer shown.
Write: 400 rpm
